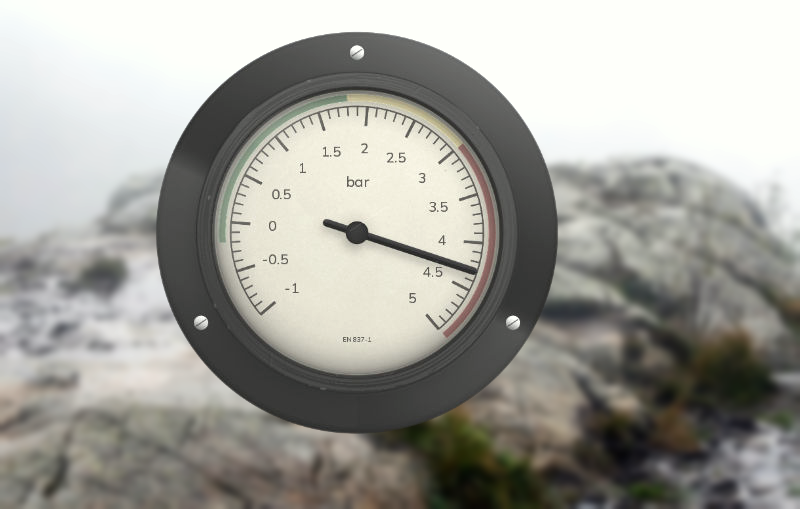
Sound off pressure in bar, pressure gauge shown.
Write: 4.3 bar
